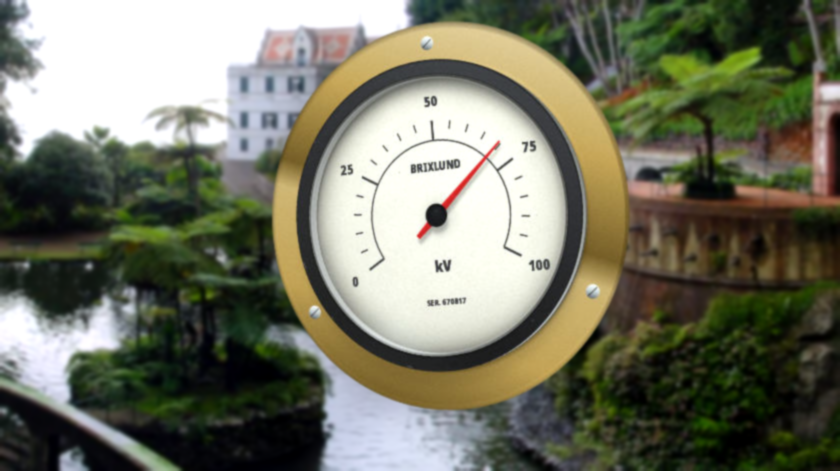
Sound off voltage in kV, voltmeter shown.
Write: 70 kV
